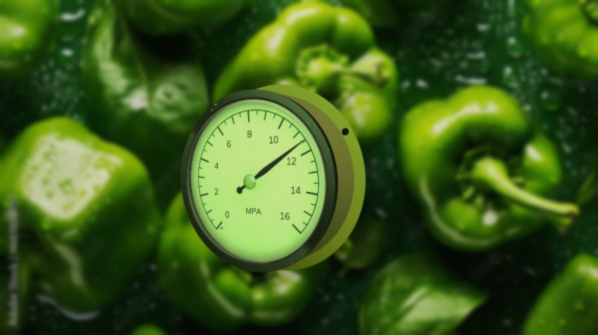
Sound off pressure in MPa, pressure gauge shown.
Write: 11.5 MPa
